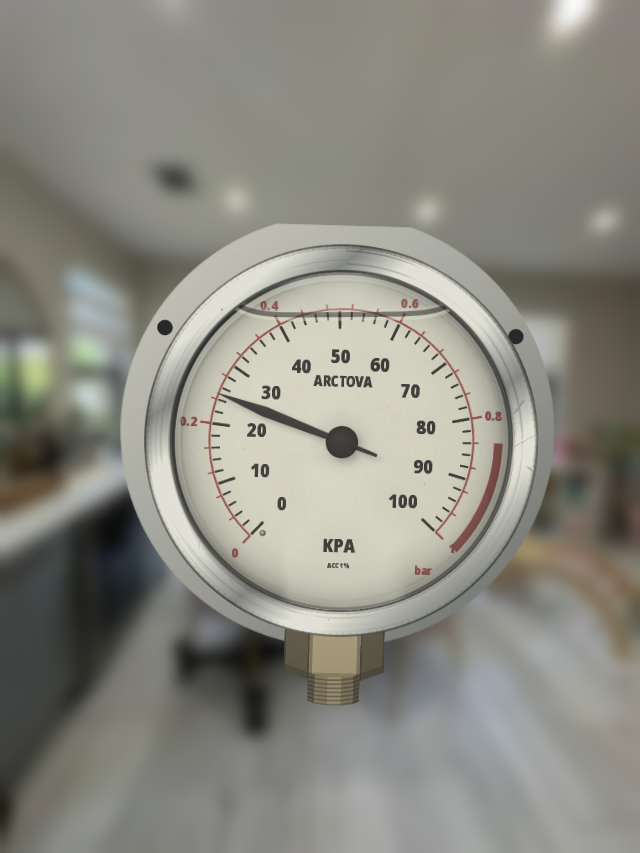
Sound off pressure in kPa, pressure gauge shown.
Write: 25 kPa
